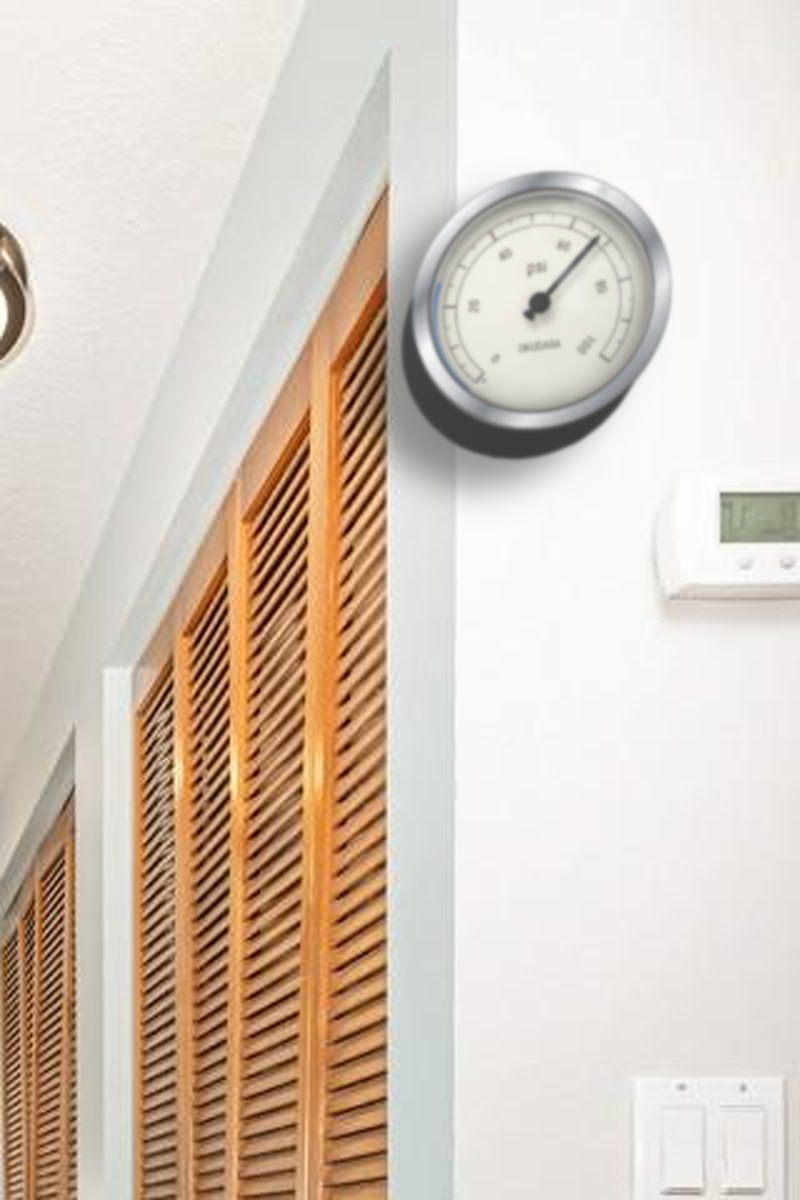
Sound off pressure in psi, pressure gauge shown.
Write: 67.5 psi
